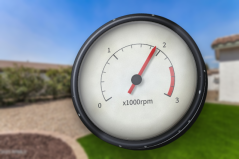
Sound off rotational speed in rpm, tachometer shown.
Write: 1900 rpm
